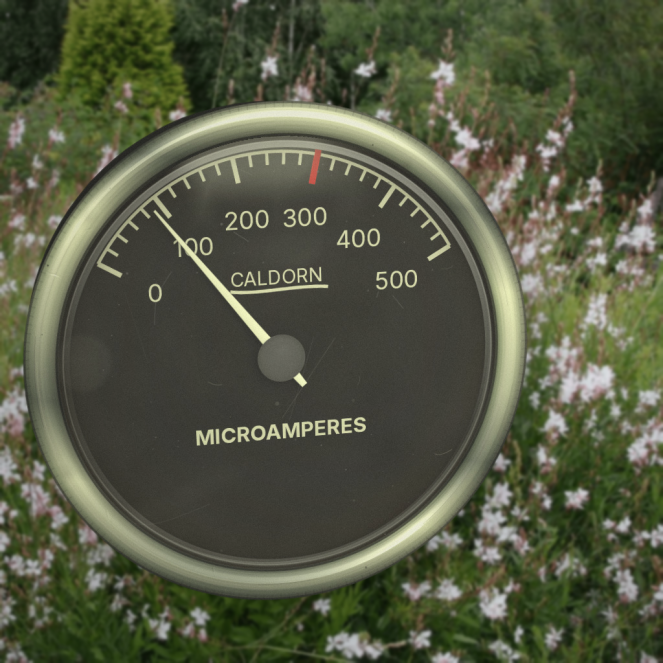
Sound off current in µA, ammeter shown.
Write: 90 µA
